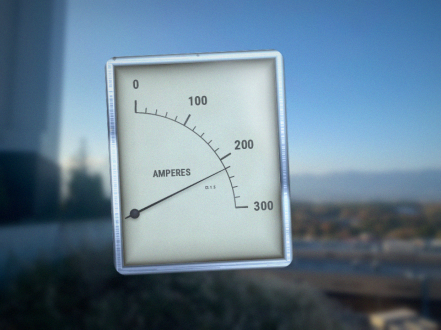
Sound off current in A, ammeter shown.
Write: 220 A
